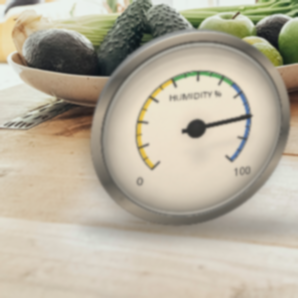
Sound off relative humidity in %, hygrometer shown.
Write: 80 %
